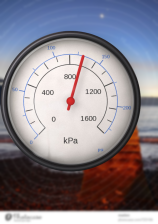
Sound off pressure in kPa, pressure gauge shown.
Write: 900 kPa
